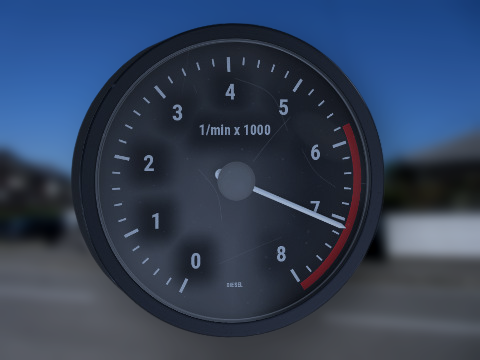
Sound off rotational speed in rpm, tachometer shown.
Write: 7100 rpm
